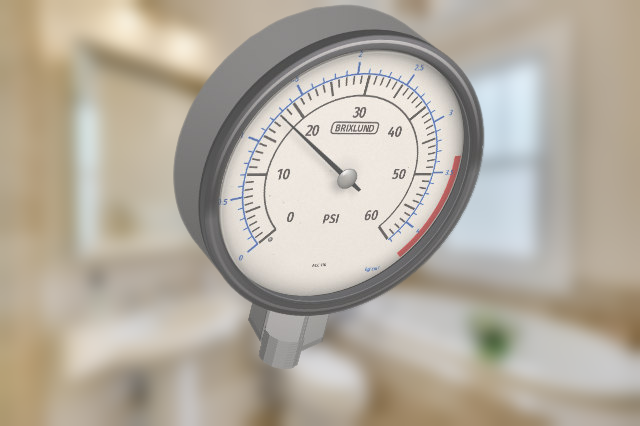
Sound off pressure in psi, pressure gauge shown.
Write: 18 psi
